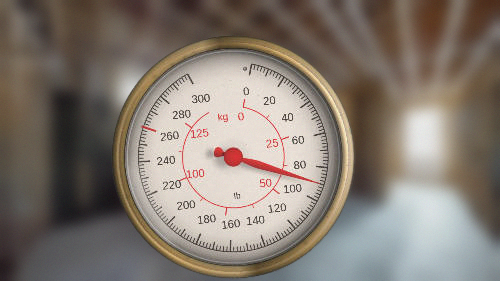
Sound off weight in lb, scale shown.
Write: 90 lb
